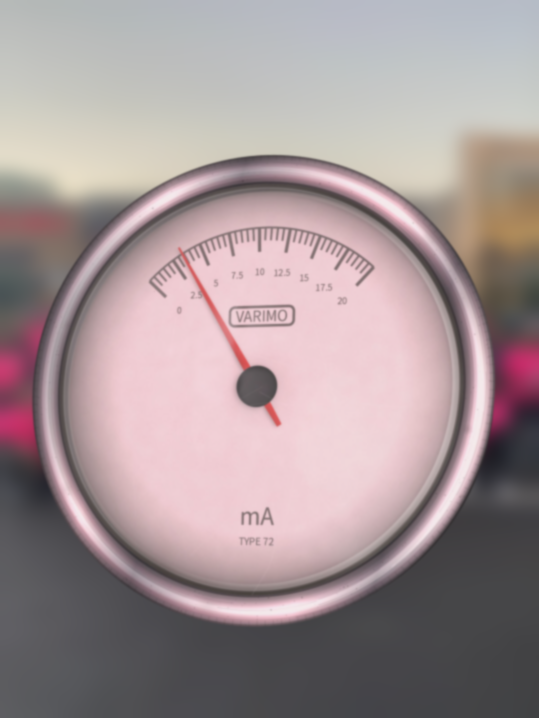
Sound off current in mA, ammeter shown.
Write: 3.5 mA
